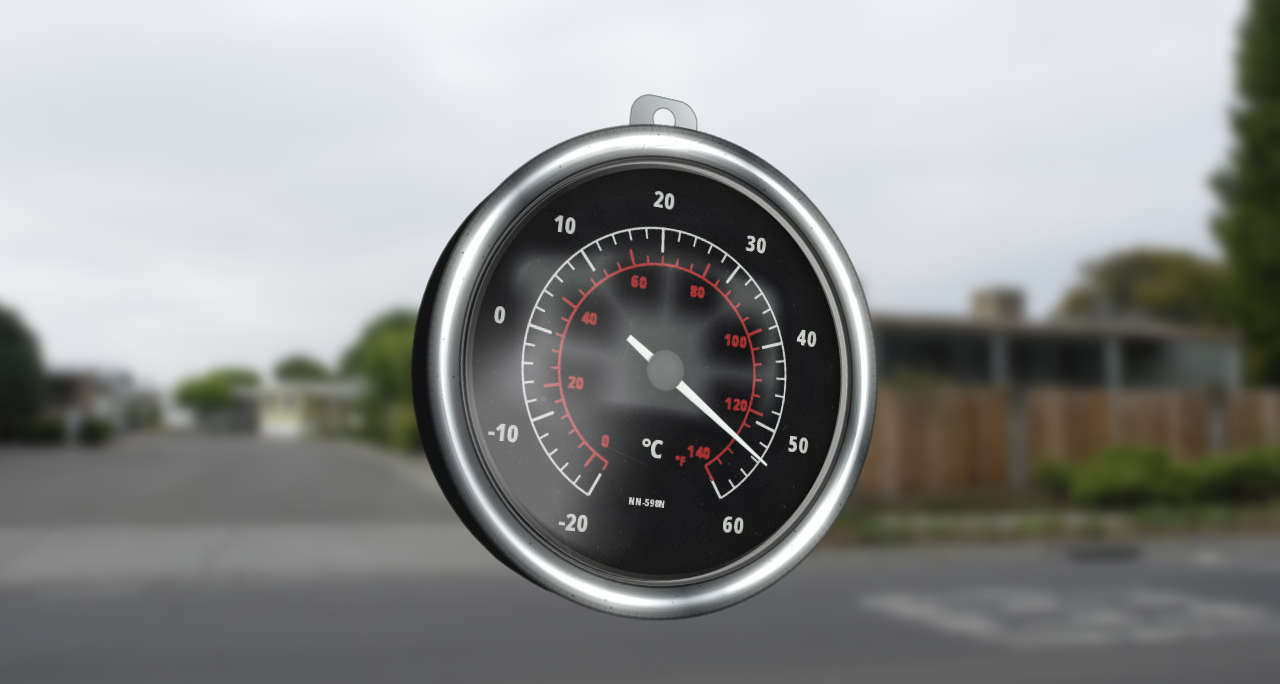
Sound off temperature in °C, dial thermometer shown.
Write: 54 °C
